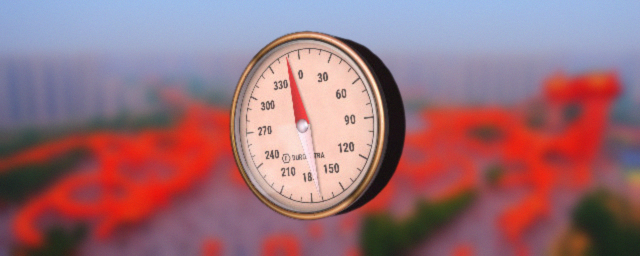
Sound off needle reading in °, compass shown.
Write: 350 °
